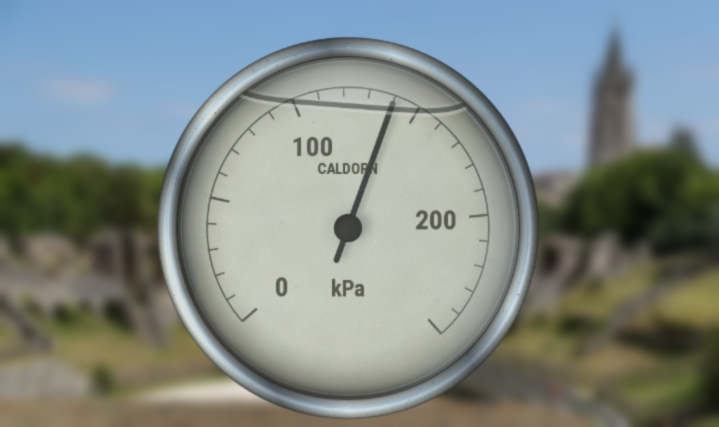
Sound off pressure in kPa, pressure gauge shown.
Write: 140 kPa
